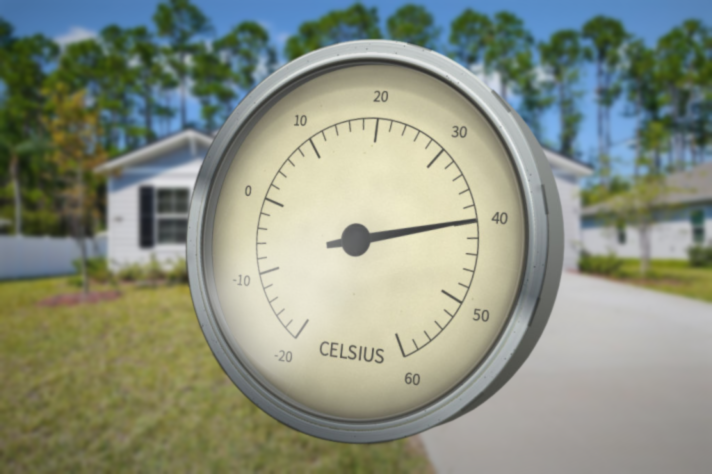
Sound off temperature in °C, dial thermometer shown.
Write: 40 °C
